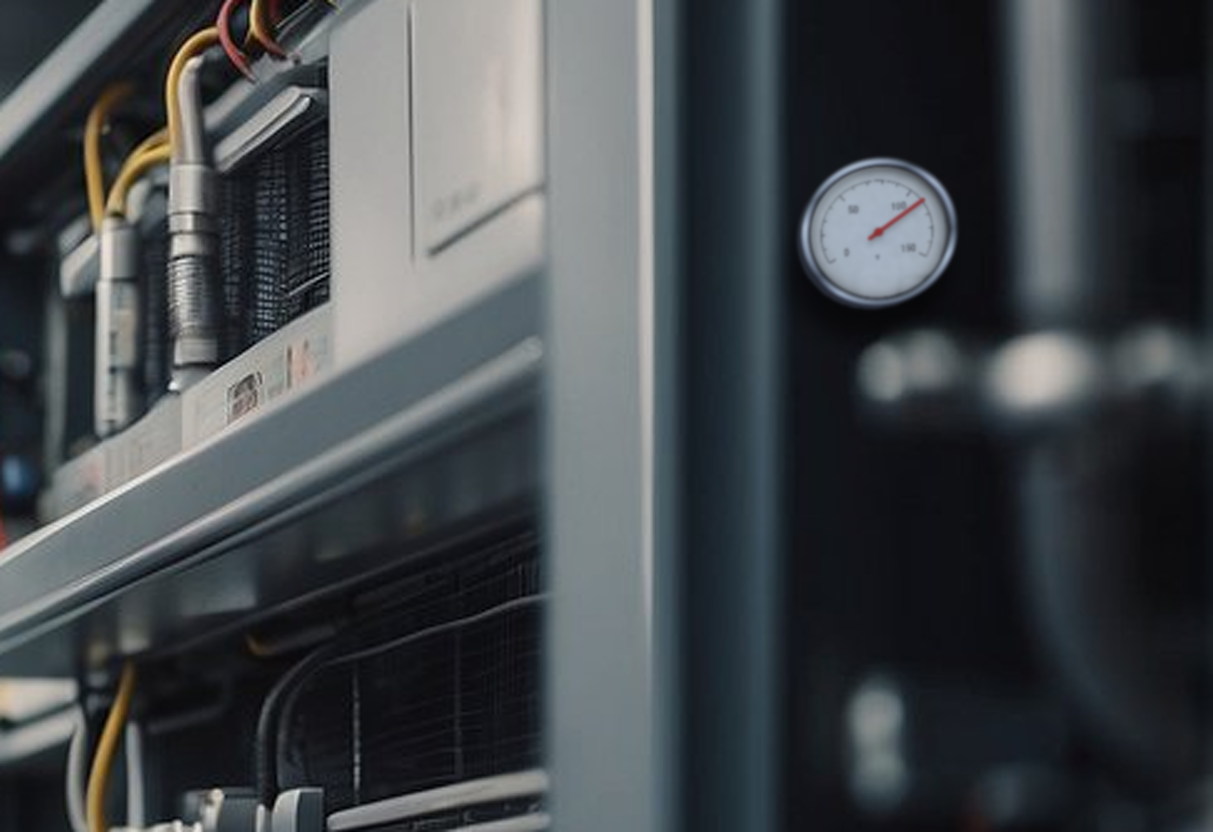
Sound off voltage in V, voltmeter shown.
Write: 110 V
